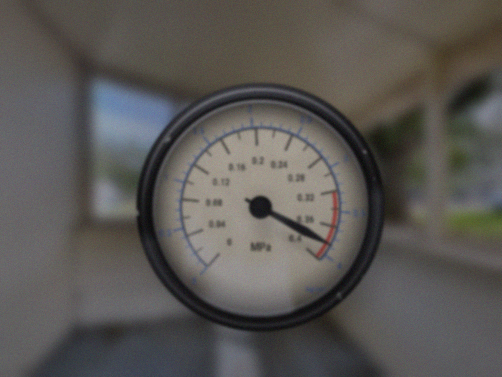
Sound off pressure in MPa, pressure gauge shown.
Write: 0.38 MPa
